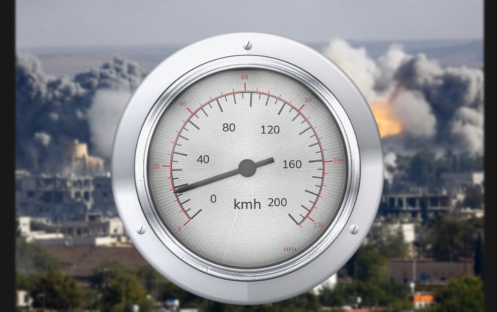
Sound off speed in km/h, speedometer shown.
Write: 17.5 km/h
